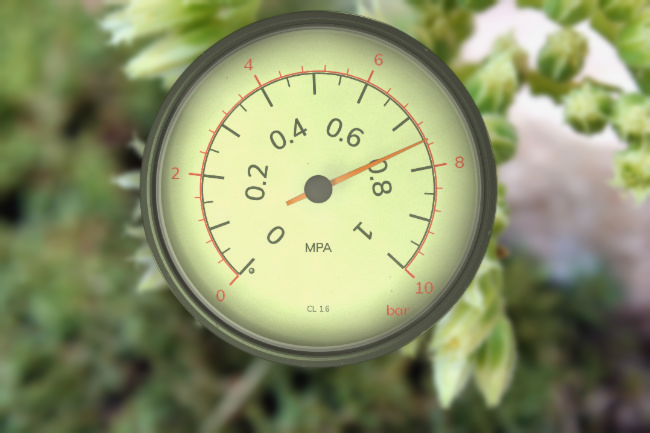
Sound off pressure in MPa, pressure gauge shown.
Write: 0.75 MPa
